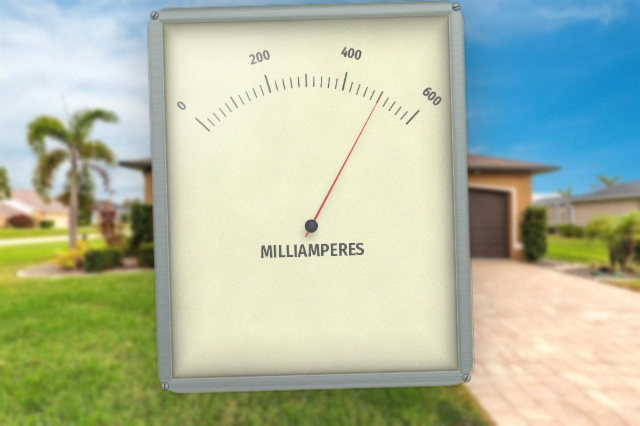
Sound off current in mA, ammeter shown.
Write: 500 mA
